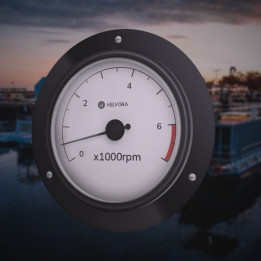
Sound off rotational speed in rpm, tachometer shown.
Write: 500 rpm
